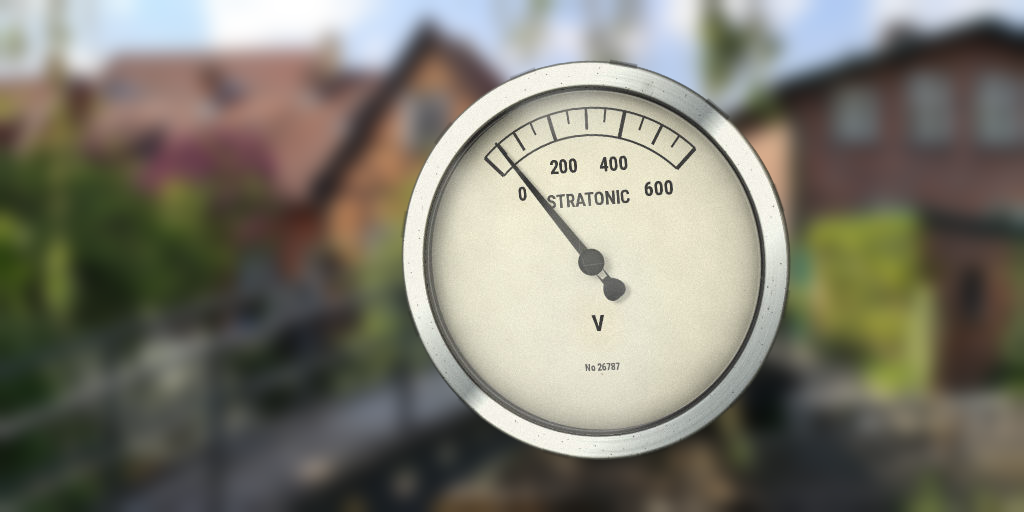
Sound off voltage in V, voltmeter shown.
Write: 50 V
